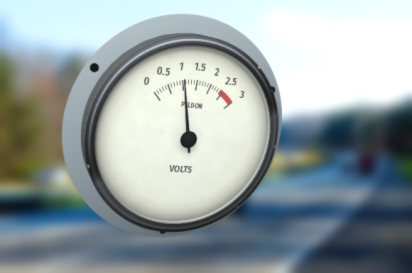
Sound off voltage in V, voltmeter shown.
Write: 1 V
